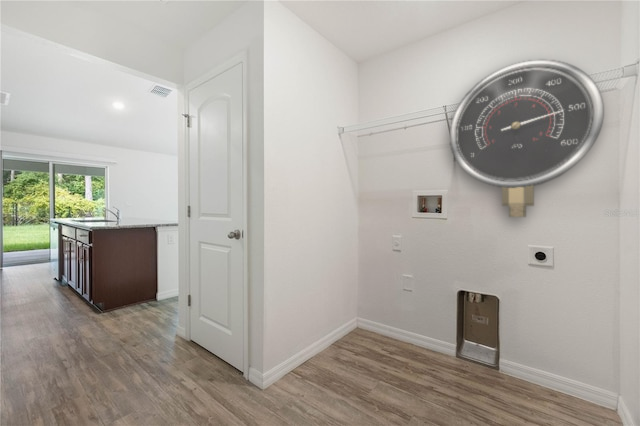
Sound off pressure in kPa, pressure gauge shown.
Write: 500 kPa
